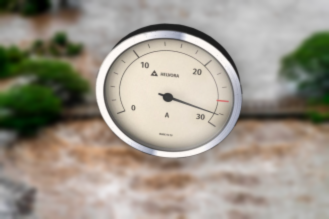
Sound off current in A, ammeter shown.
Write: 28 A
